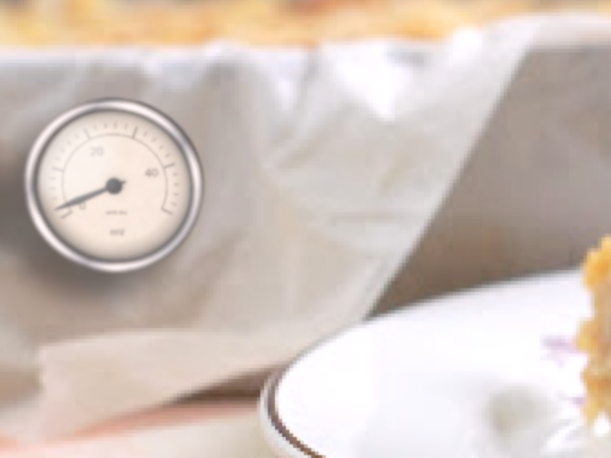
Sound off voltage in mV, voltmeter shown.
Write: 2 mV
